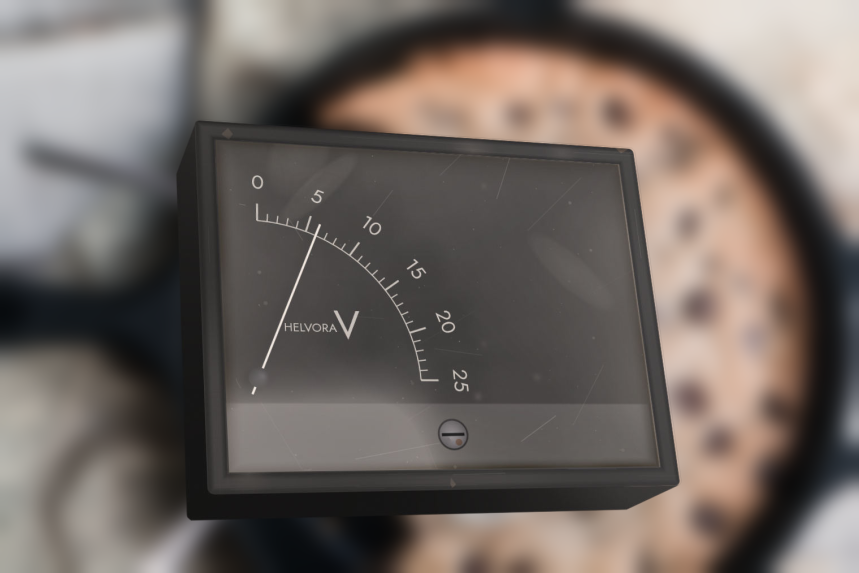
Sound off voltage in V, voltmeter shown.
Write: 6 V
